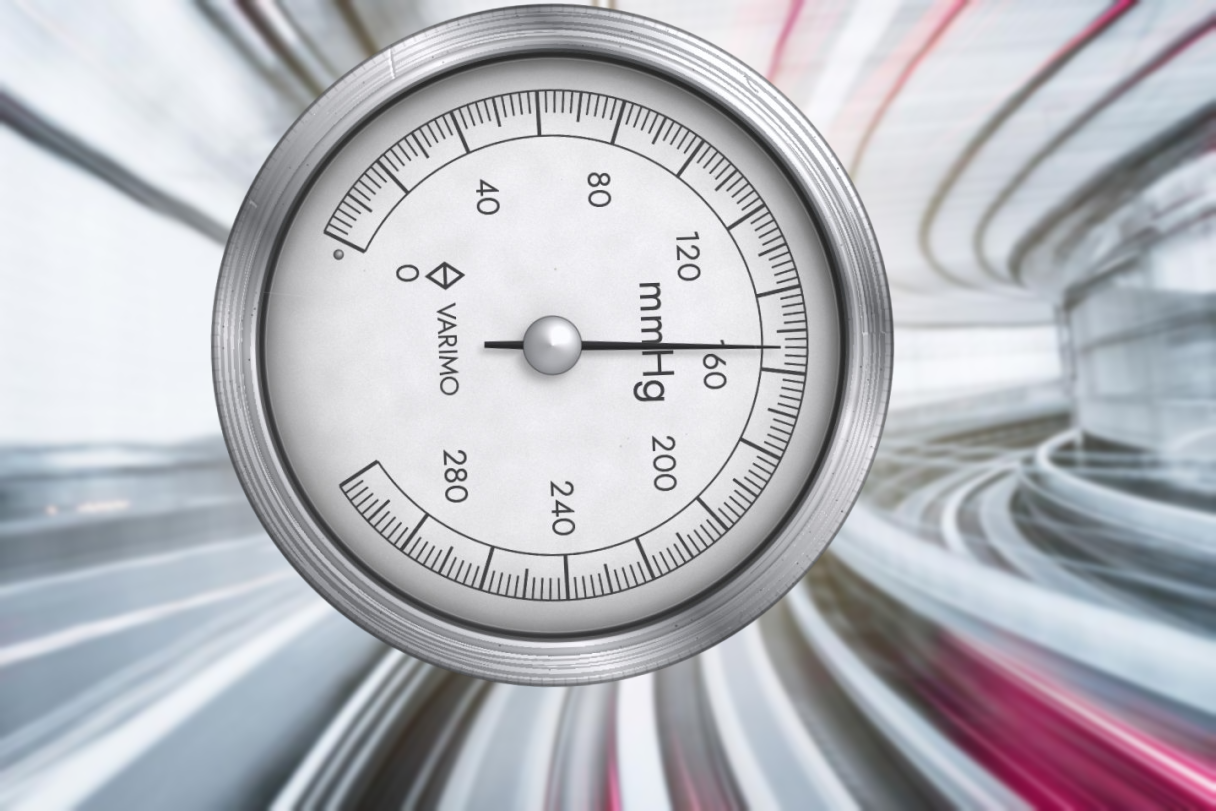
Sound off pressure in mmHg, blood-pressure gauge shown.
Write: 154 mmHg
